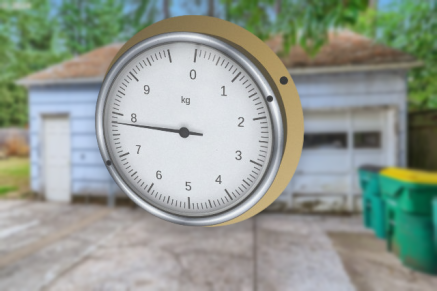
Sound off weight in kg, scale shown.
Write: 7.8 kg
